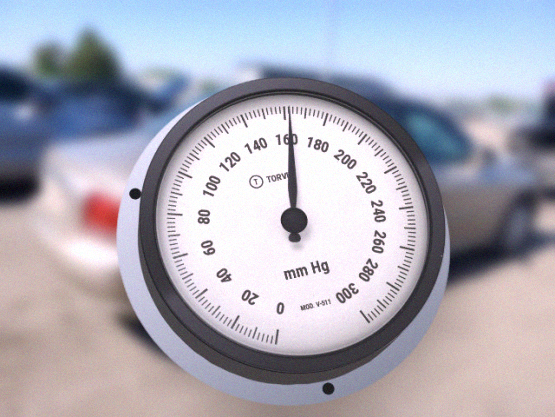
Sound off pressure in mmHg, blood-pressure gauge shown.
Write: 162 mmHg
